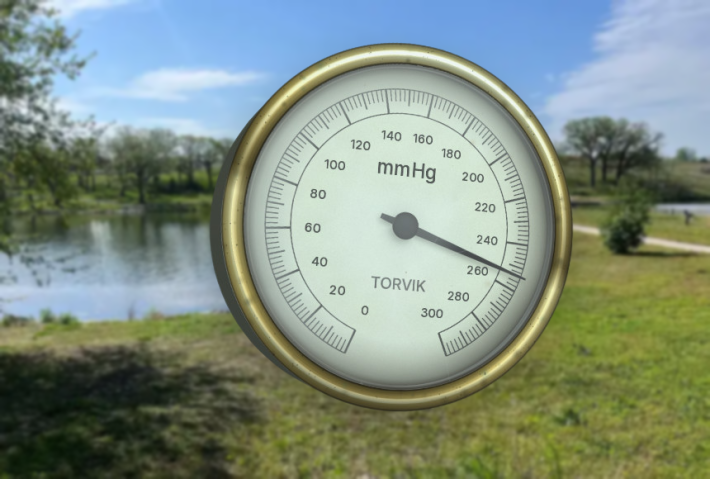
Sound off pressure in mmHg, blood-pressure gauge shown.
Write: 254 mmHg
